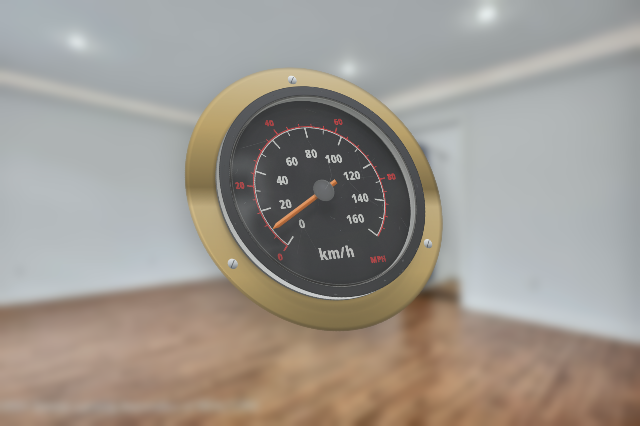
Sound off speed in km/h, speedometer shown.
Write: 10 km/h
